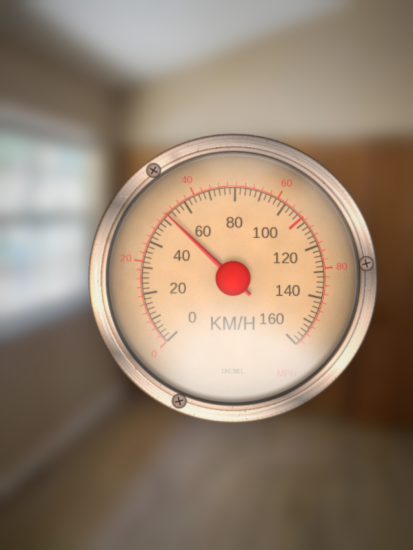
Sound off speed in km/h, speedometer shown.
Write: 52 km/h
